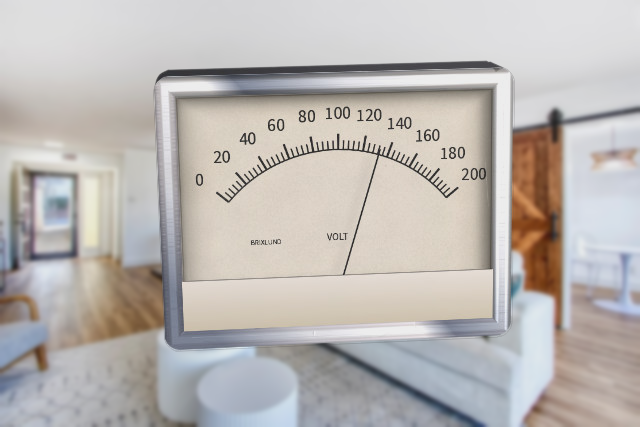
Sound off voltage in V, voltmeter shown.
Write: 132 V
